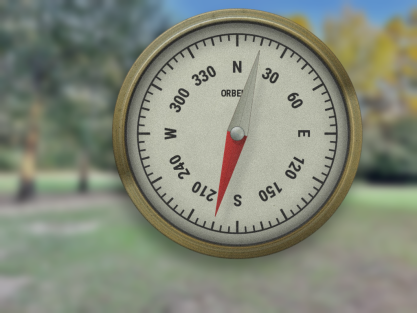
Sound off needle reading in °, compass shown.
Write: 195 °
